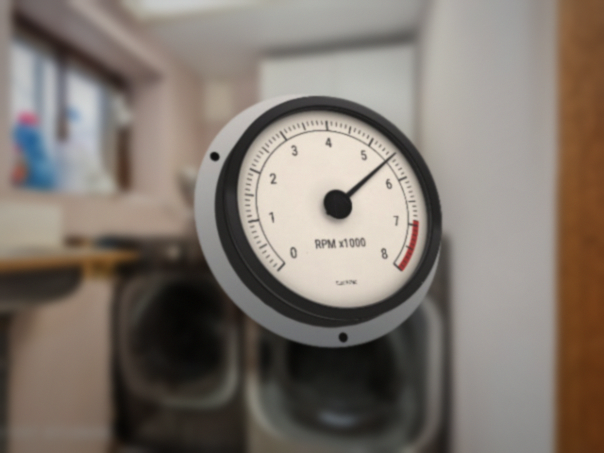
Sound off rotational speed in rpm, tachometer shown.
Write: 5500 rpm
